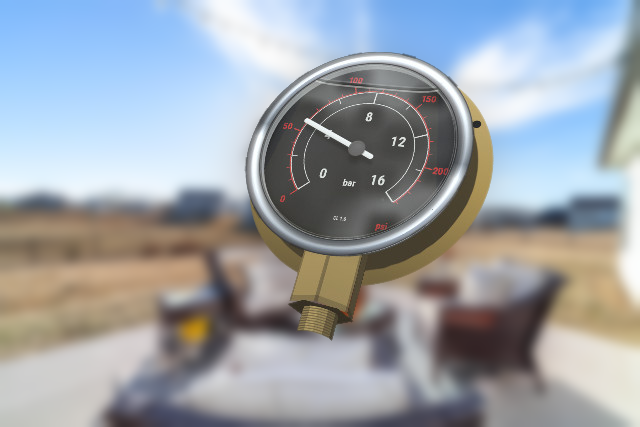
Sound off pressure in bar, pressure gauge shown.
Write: 4 bar
